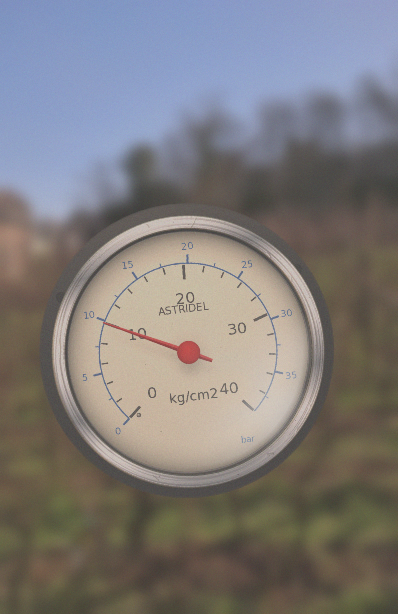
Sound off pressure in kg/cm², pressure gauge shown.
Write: 10 kg/cm²
